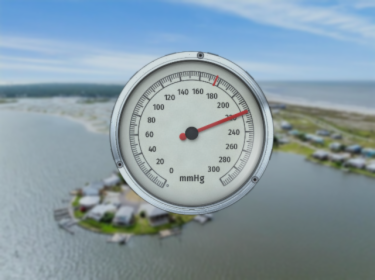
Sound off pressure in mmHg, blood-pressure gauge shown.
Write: 220 mmHg
